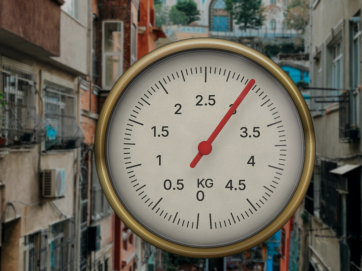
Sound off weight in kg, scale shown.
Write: 3 kg
